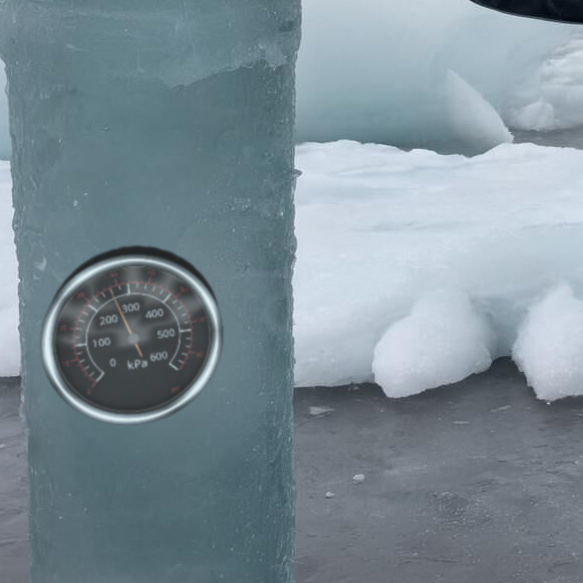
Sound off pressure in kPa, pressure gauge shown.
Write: 260 kPa
